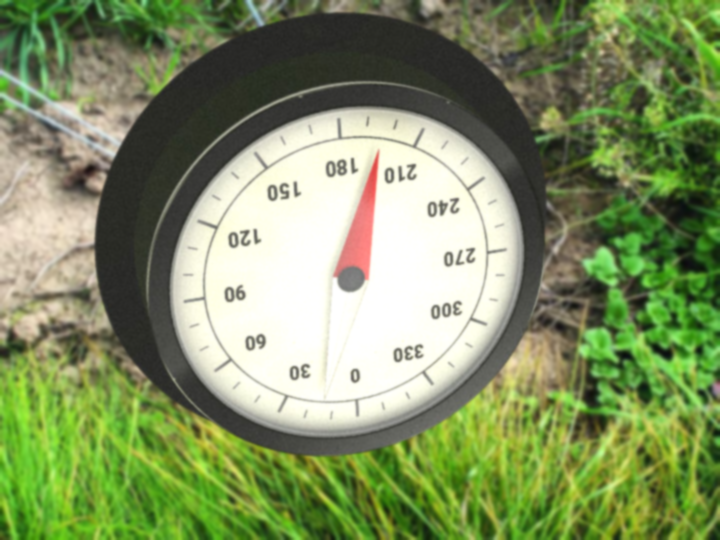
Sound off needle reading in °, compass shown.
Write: 195 °
